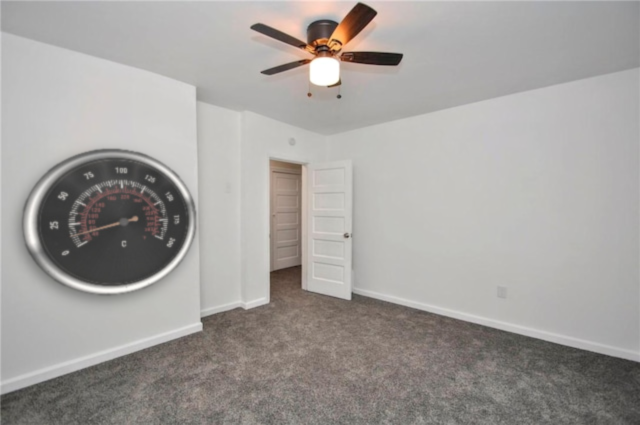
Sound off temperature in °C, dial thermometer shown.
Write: 12.5 °C
